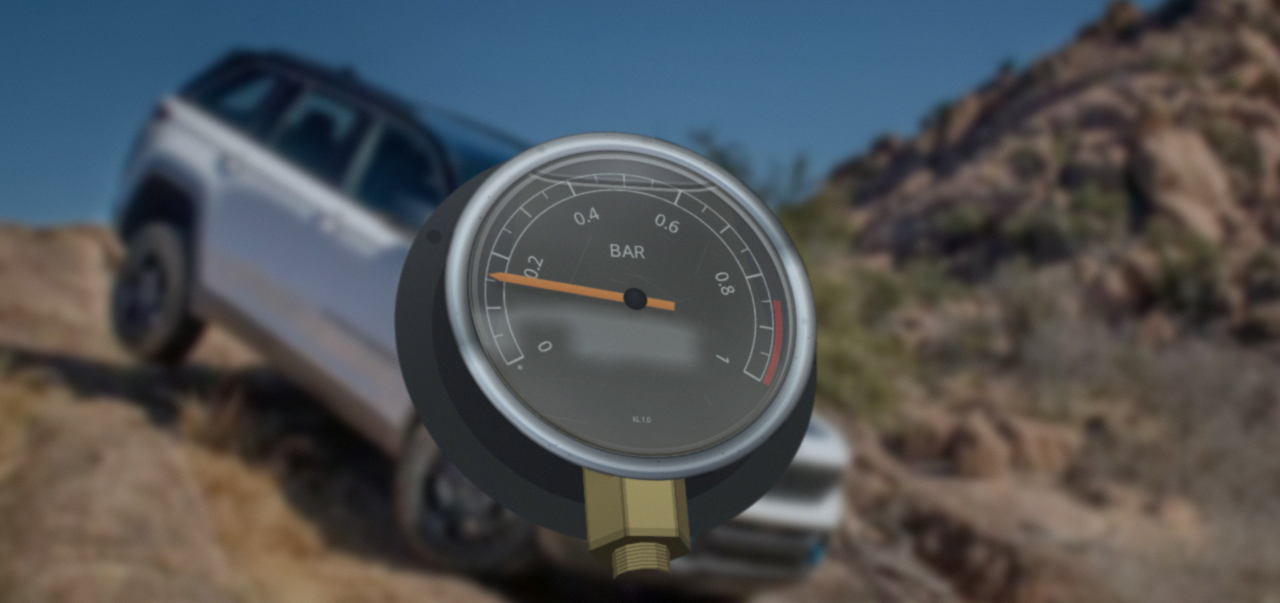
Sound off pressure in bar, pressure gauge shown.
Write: 0.15 bar
